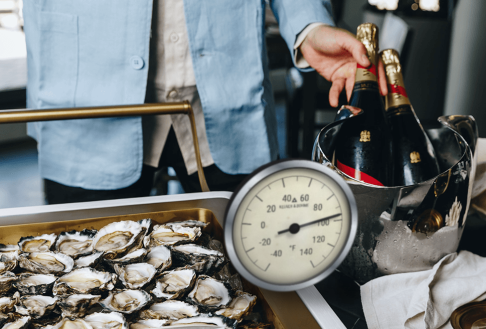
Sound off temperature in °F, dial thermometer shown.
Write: 95 °F
